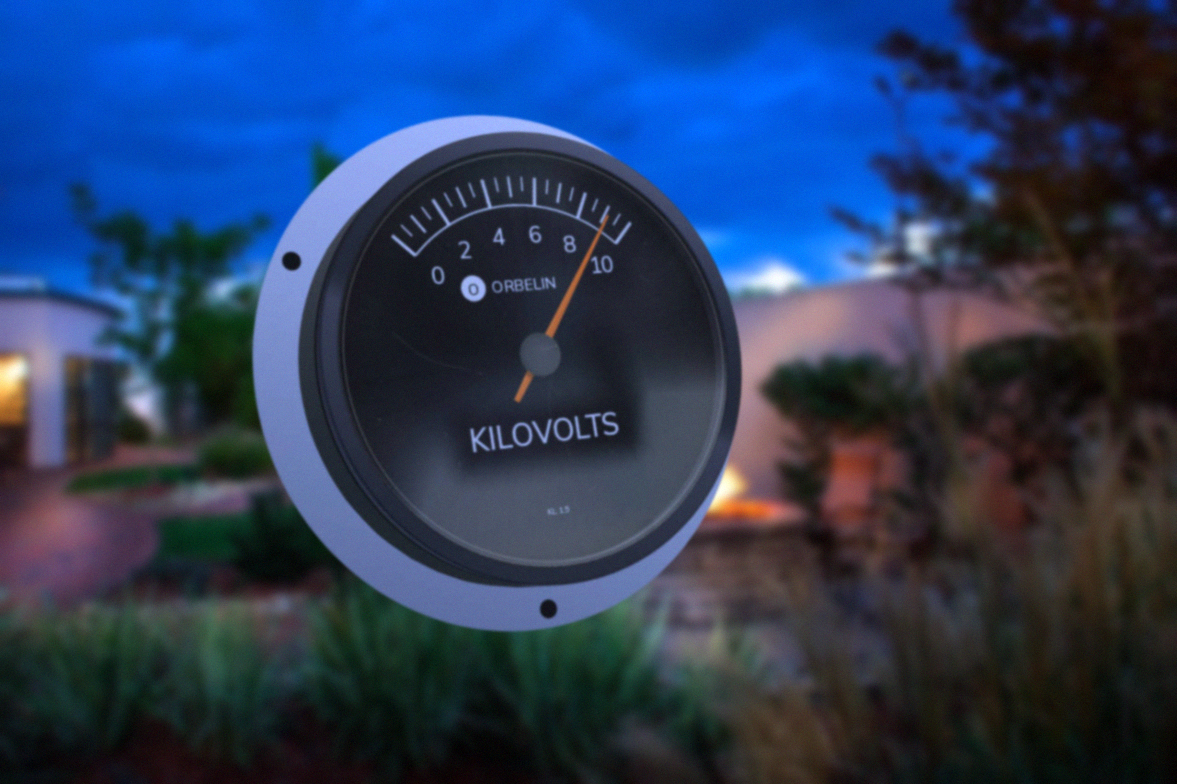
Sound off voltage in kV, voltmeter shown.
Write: 9 kV
